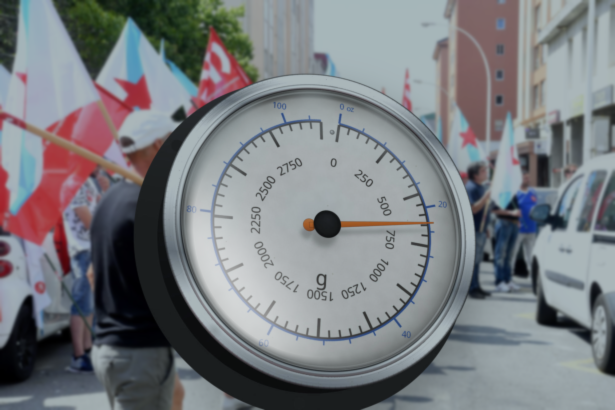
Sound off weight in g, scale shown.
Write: 650 g
